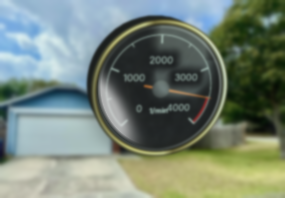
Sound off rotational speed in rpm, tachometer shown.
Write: 3500 rpm
